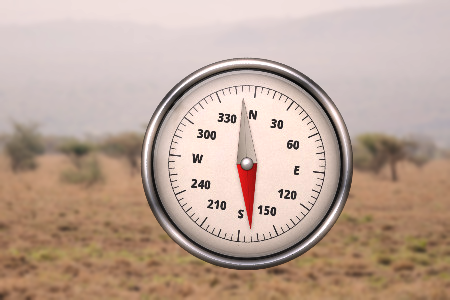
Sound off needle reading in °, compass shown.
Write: 170 °
